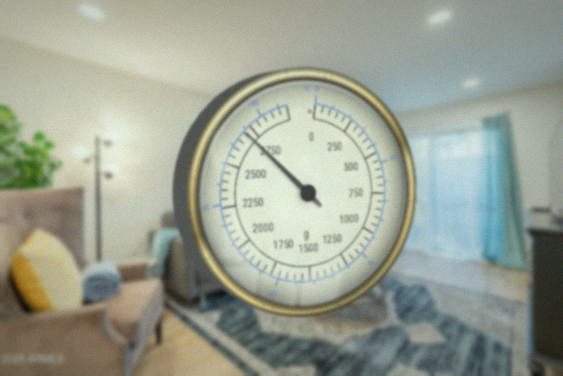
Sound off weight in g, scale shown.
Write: 2700 g
